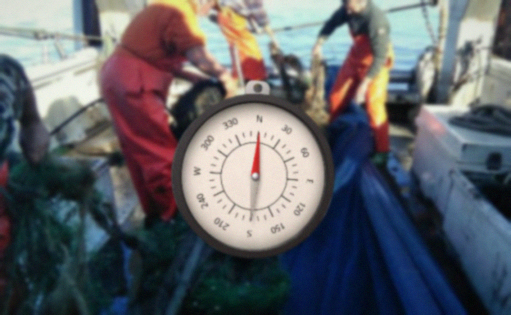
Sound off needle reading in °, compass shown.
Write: 0 °
